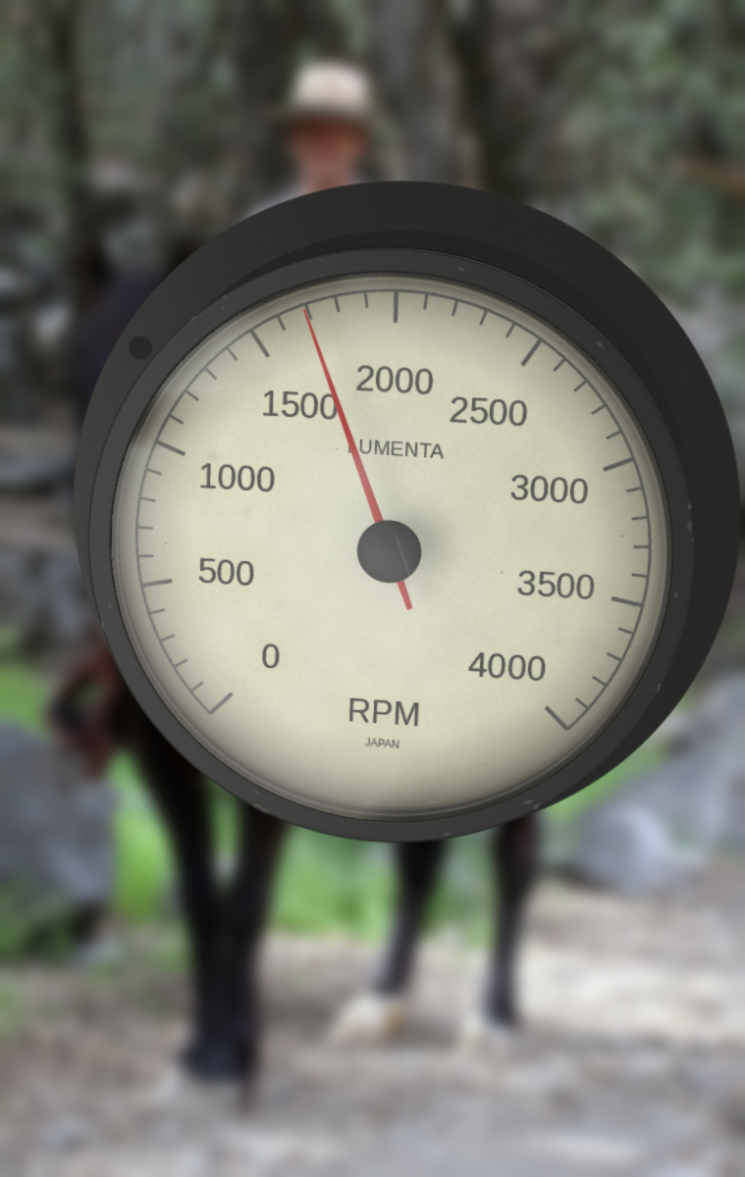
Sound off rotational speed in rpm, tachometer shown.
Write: 1700 rpm
